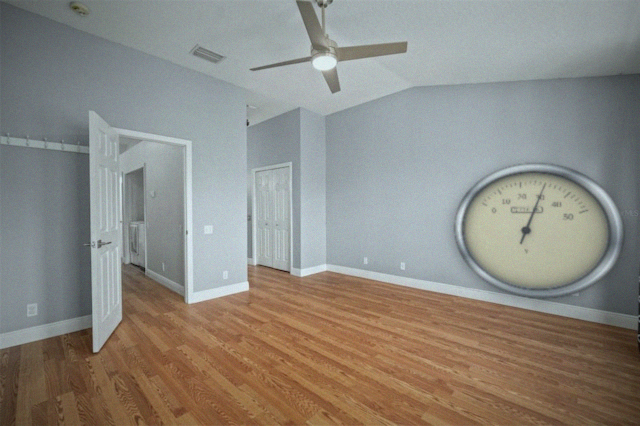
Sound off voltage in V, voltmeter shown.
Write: 30 V
